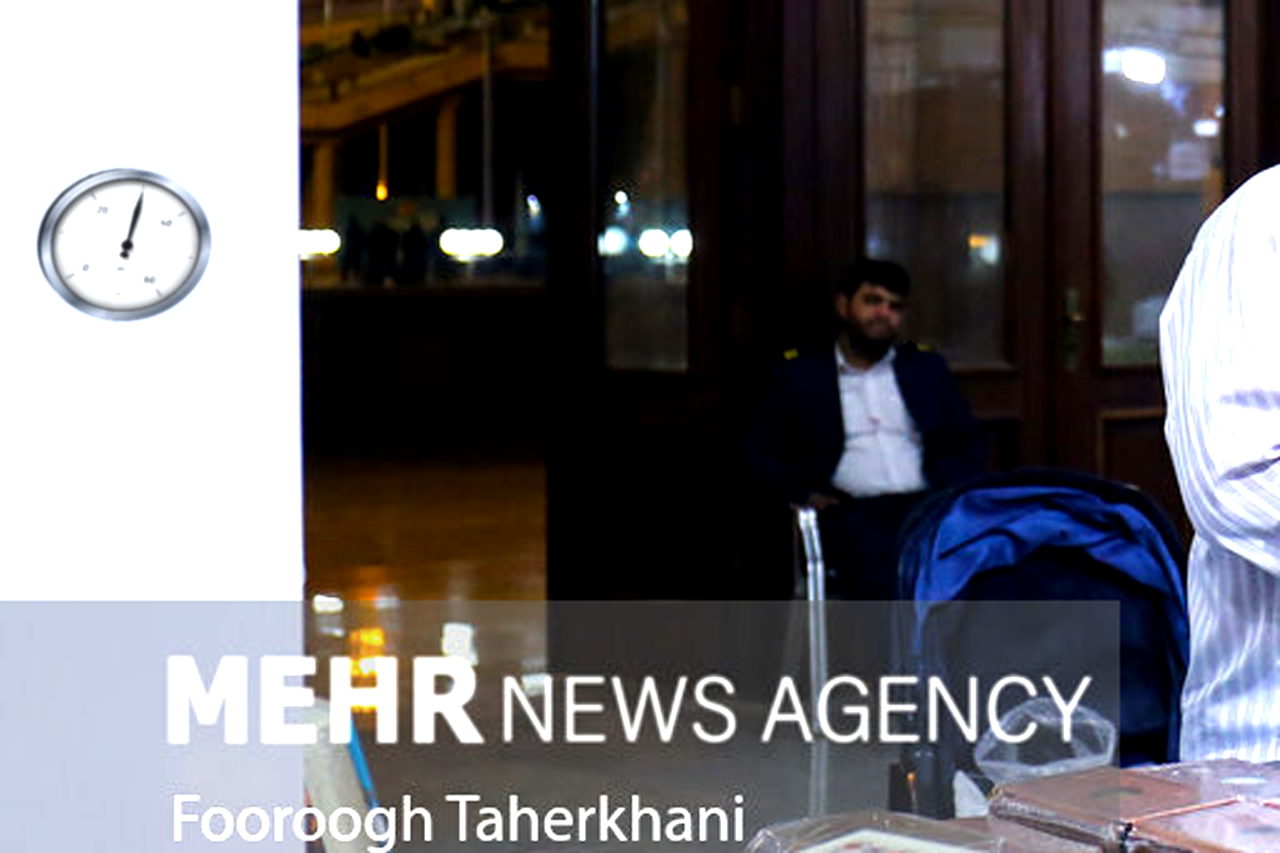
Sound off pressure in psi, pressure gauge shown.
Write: 30 psi
